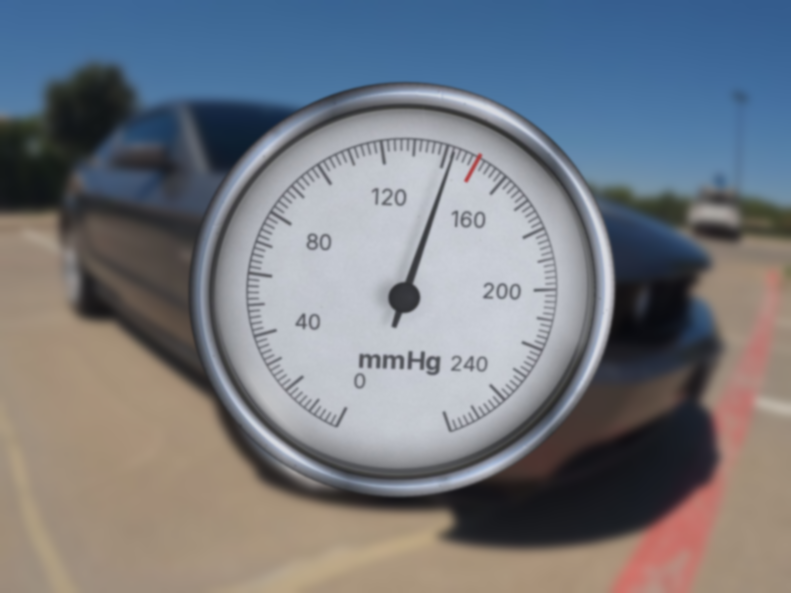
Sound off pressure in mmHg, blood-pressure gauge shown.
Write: 142 mmHg
